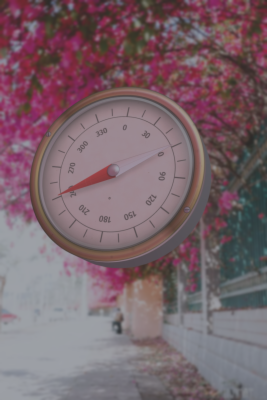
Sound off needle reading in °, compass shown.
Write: 240 °
